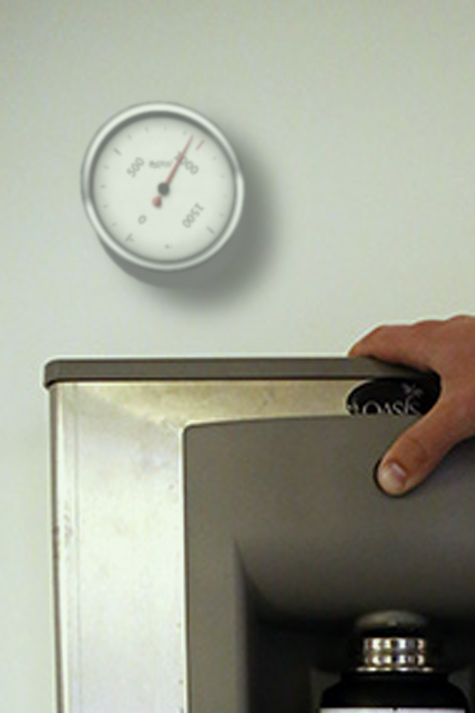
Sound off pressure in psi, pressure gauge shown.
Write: 950 psi
